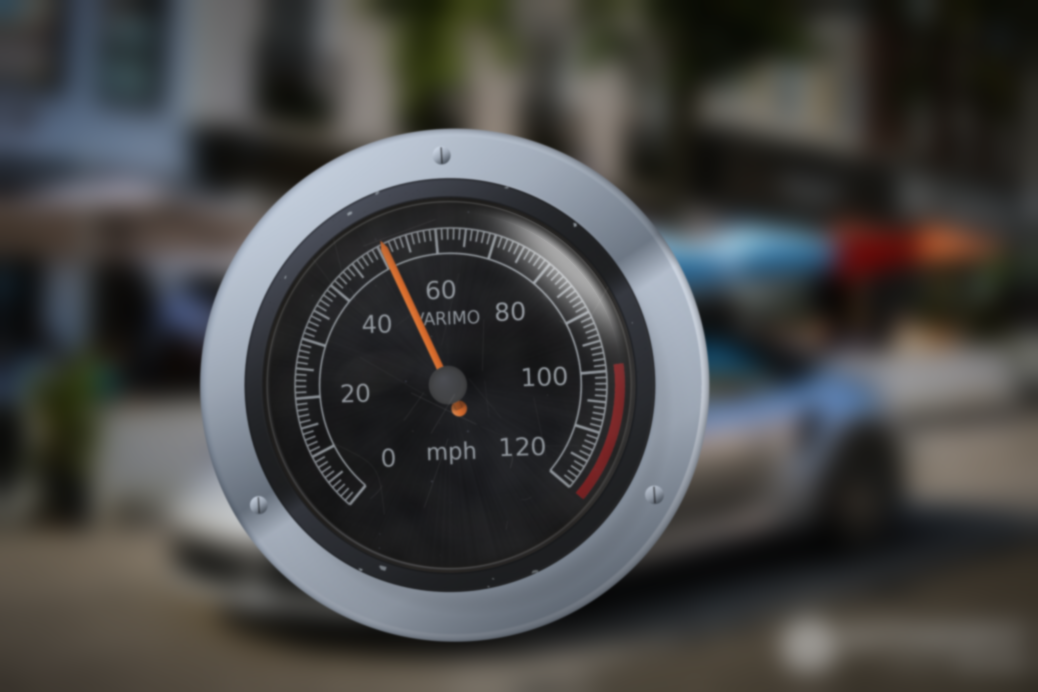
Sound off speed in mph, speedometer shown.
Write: 51 mph
